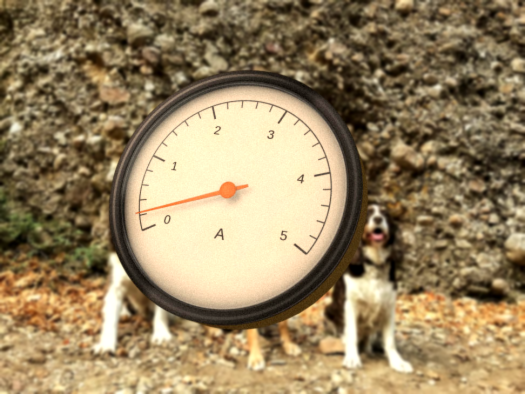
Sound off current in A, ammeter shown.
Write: 0.2 A
